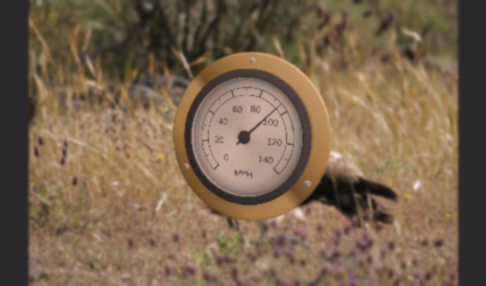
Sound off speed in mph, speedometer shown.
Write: 95 mph
